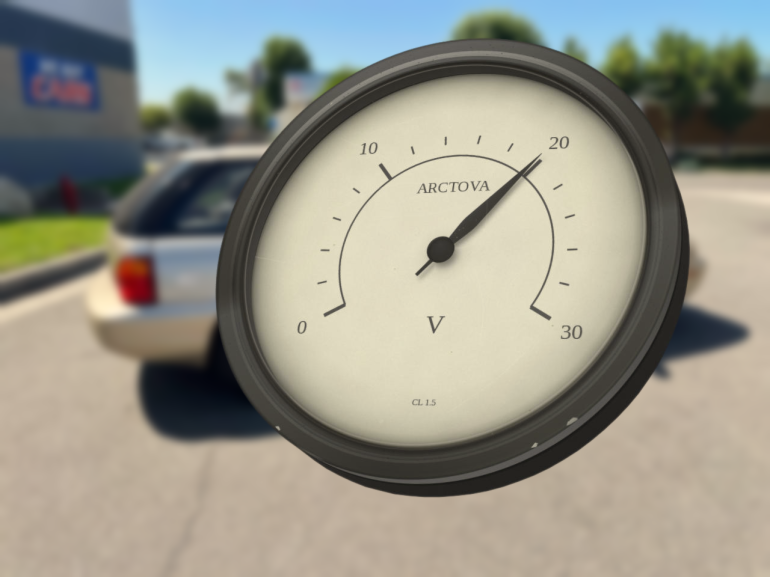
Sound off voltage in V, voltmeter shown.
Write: 20 V
